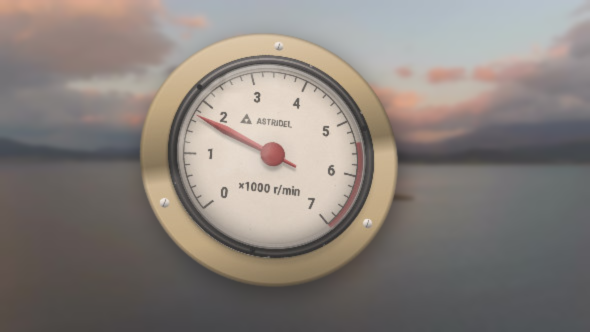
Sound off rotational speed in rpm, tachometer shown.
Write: 1700 rpm
